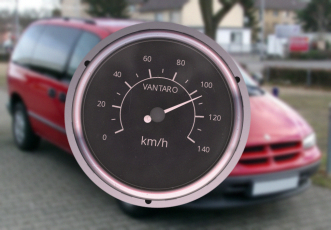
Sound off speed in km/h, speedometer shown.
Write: 105 km/h
